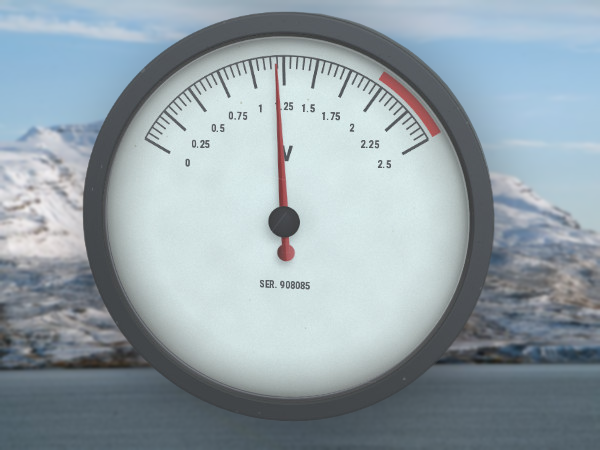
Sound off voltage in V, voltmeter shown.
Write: 1.2 V
